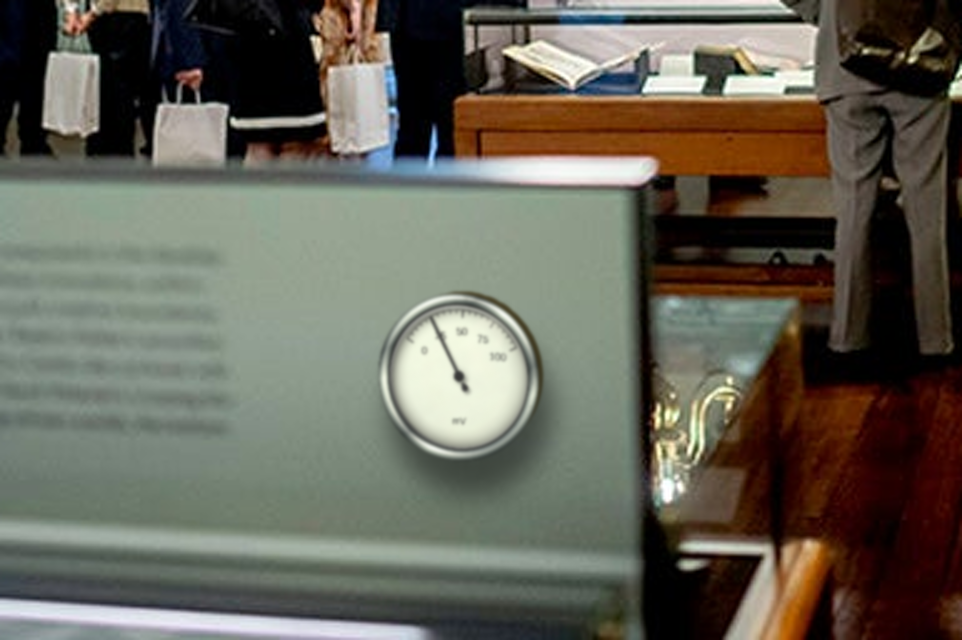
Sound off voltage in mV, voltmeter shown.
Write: 25 mV
